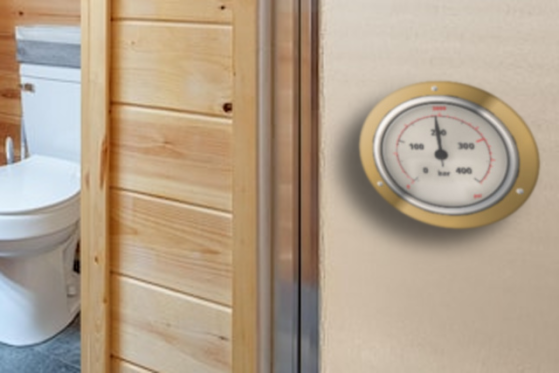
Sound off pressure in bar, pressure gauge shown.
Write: 200 bar
